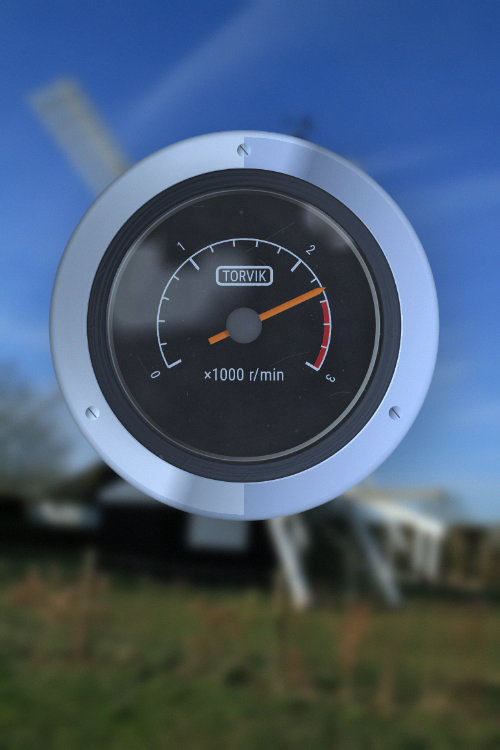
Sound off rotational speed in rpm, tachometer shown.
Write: 2300 rpm
